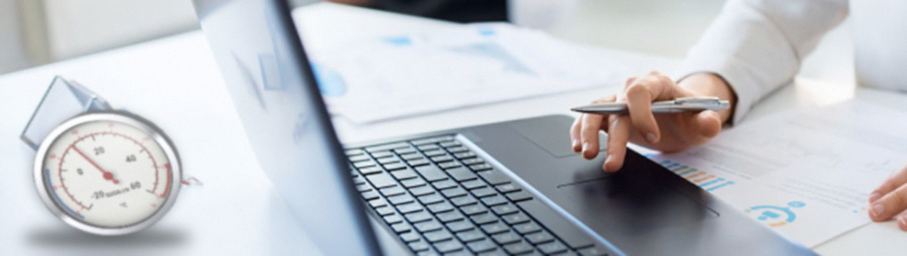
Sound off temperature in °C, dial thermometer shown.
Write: 12 °C
